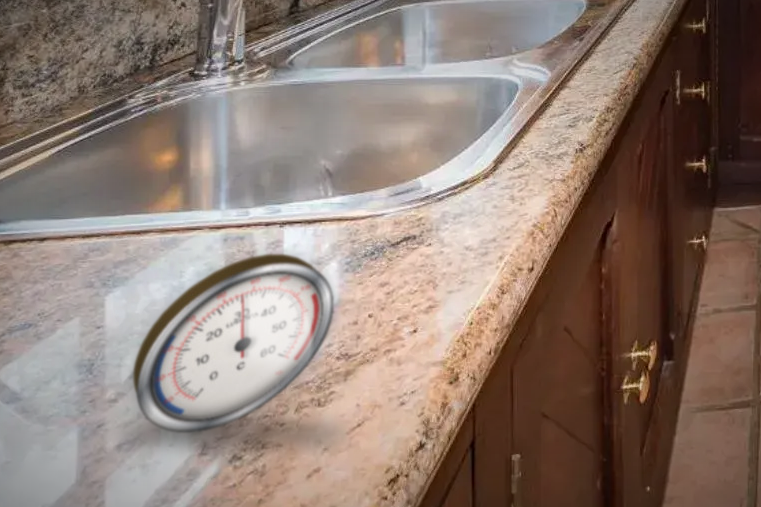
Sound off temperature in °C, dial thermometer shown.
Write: 30 °C
